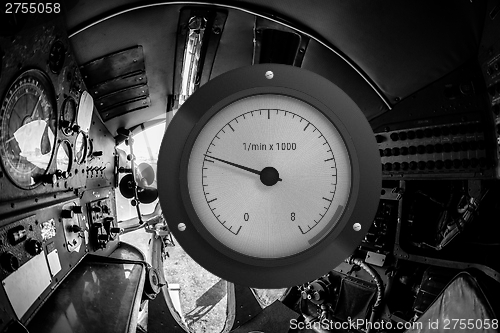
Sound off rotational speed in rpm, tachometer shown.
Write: 2100 rpm
